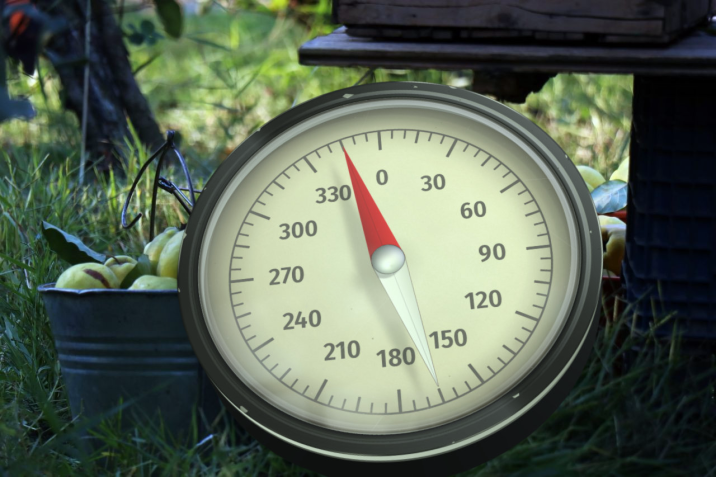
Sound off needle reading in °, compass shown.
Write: 345 °
